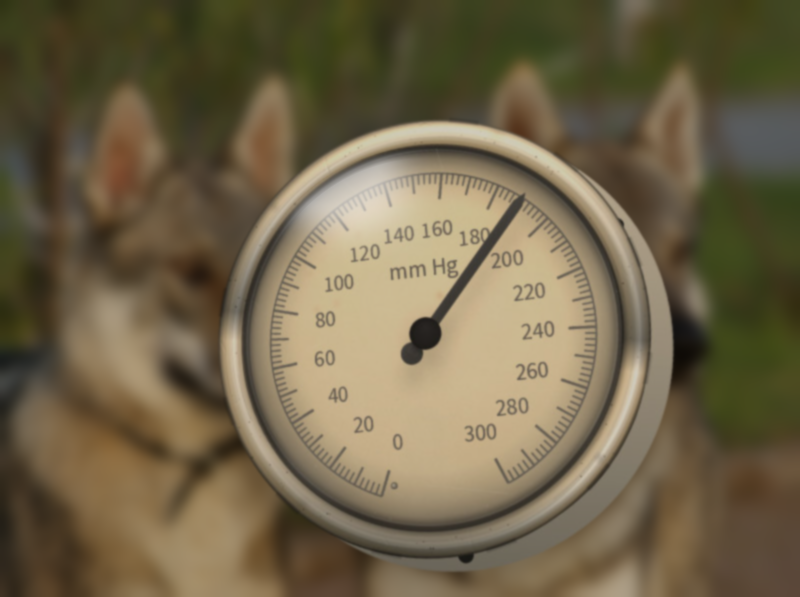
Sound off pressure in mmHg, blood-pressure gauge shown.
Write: 190 mmHg
